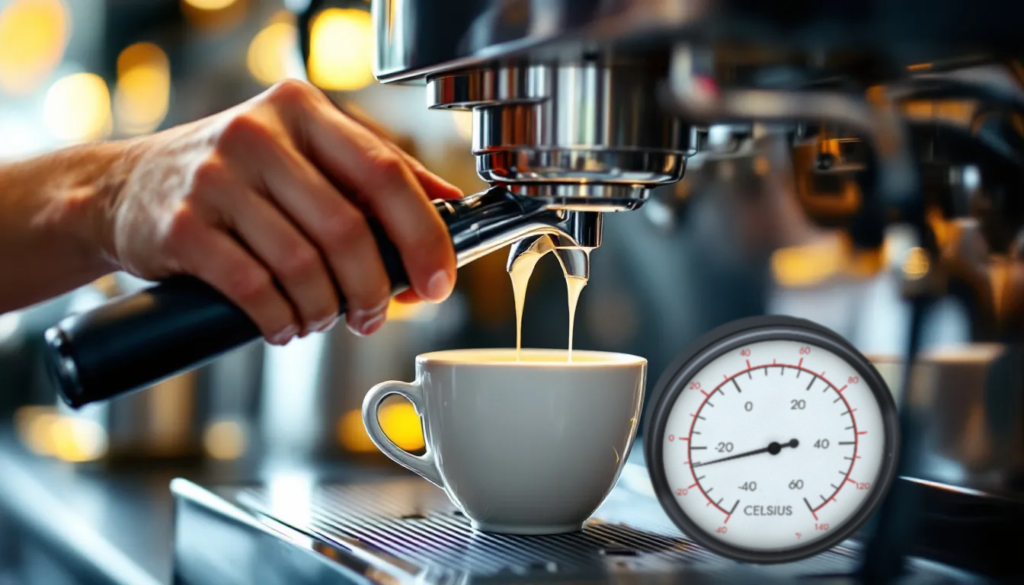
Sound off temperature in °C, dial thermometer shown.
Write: -24 °C
